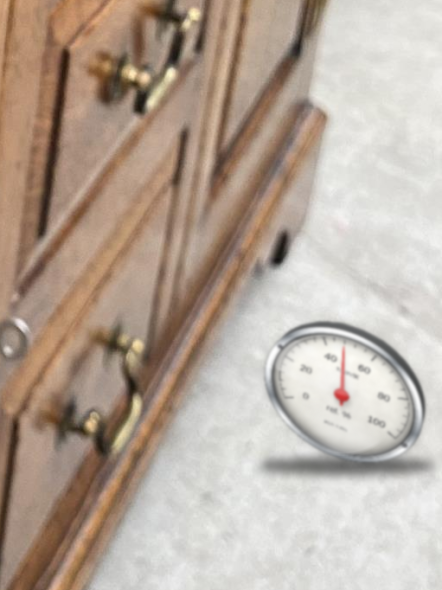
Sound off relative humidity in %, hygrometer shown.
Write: 48 %
